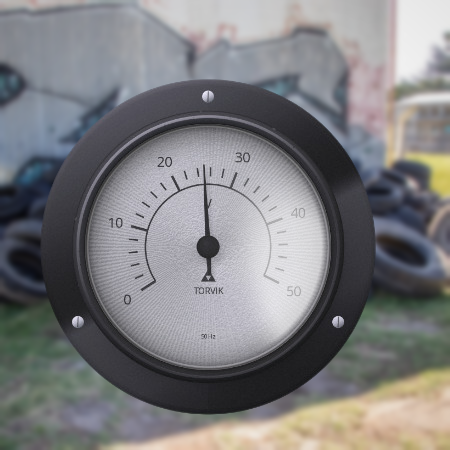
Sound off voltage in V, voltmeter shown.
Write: 25 V
